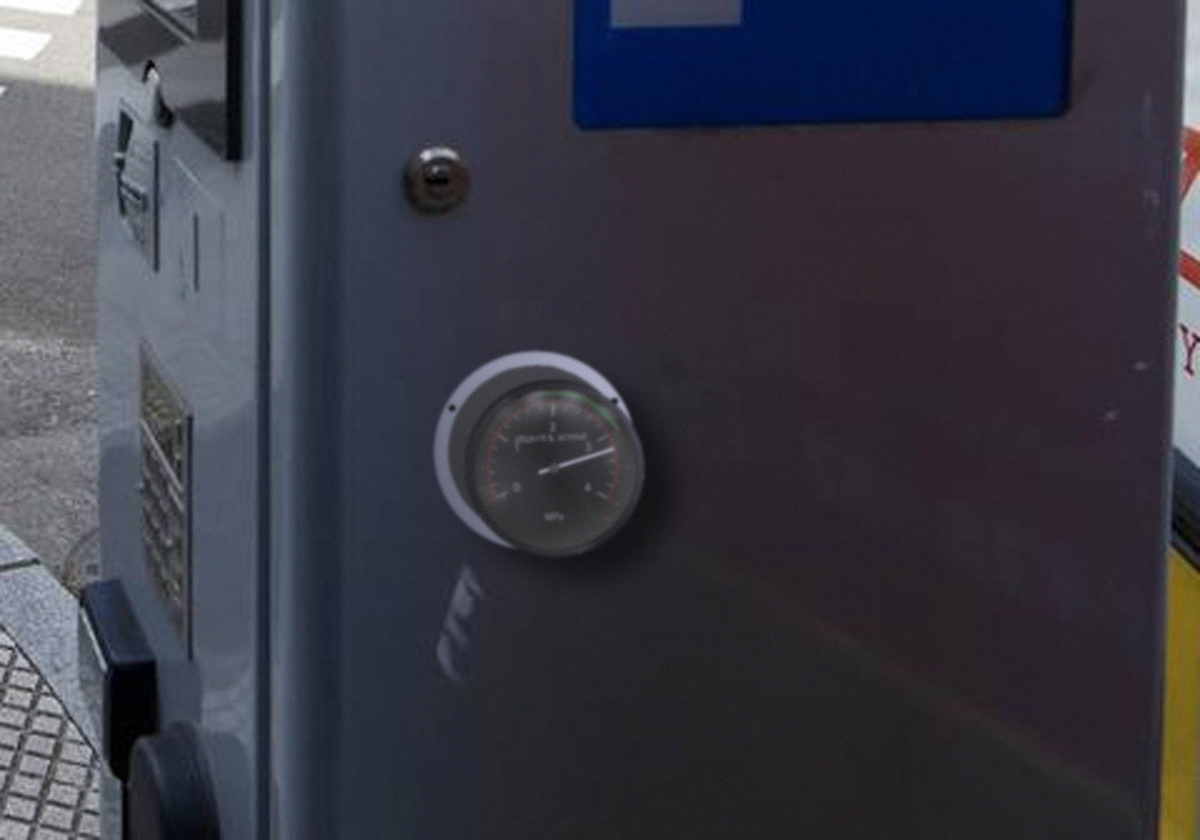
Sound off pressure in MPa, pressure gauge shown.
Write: 3.2 MPa
